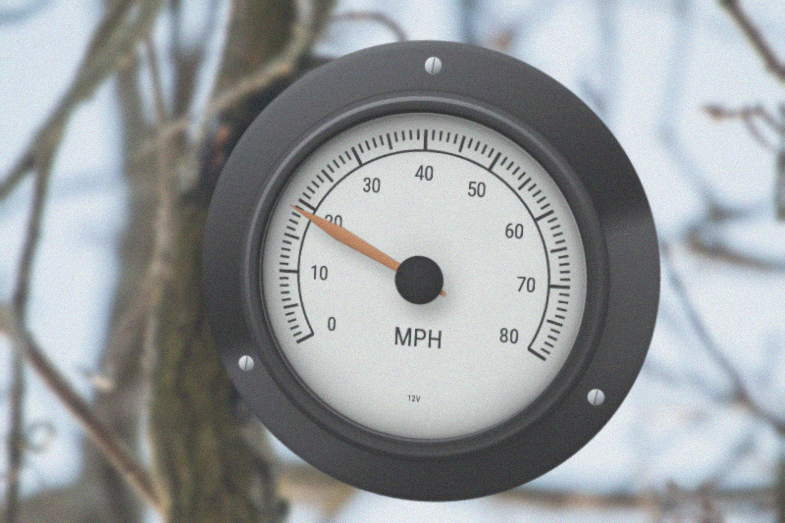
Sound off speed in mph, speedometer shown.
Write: 19 mph
